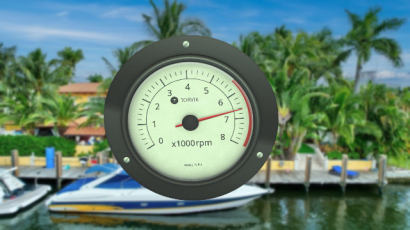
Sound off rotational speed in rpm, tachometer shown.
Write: 6600 rpm
